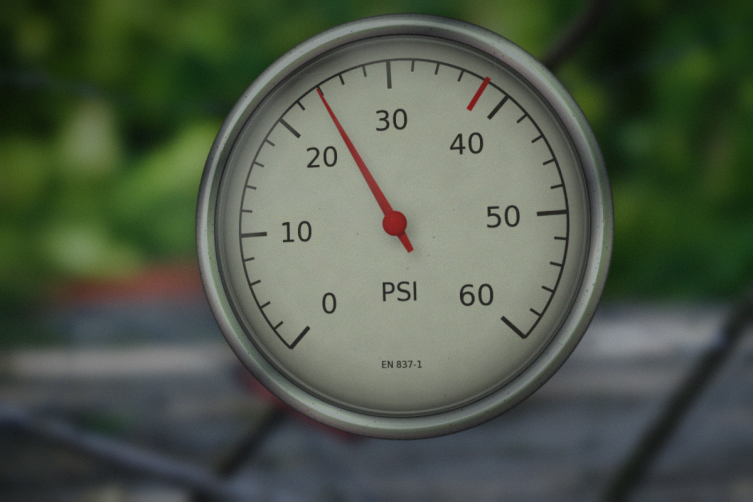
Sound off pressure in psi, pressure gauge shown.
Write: 24 psi
